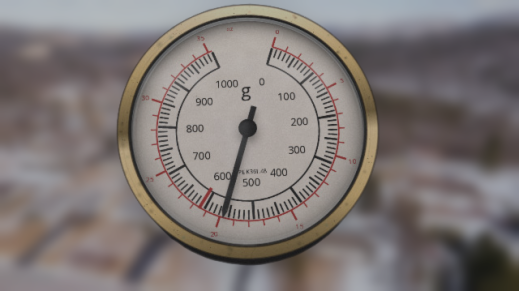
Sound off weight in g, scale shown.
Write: 560 g
